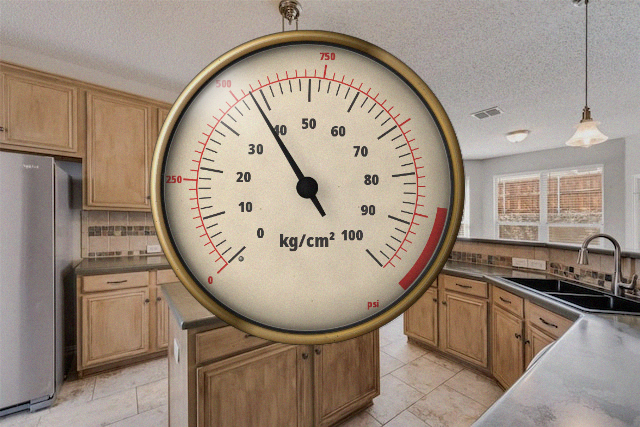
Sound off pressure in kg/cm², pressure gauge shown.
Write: 38 kg/cm²
